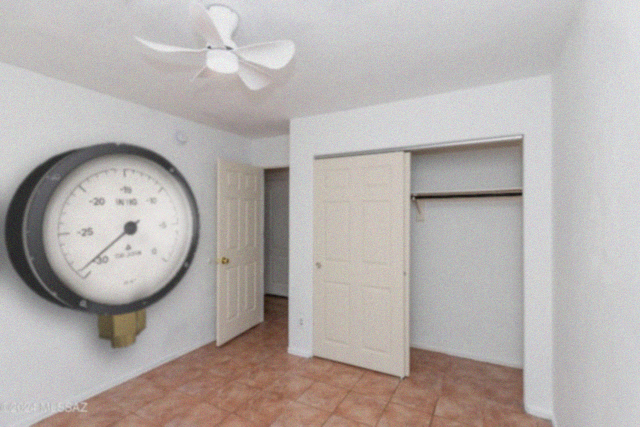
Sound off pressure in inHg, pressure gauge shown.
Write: -29 inHg
